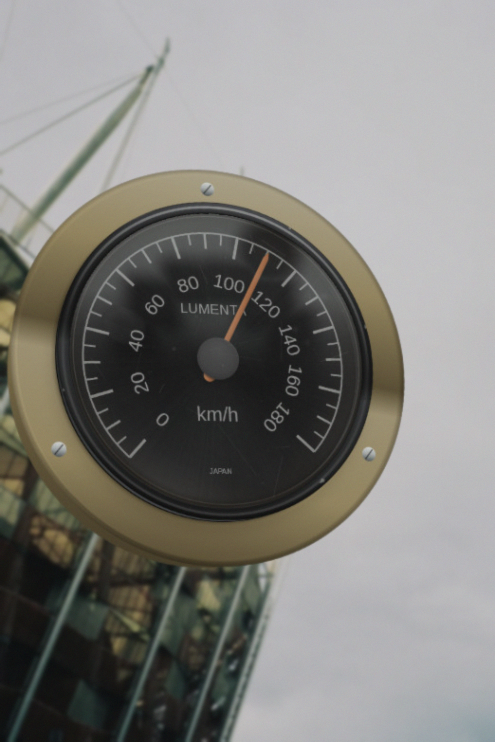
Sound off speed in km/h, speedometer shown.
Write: 110 km/h
